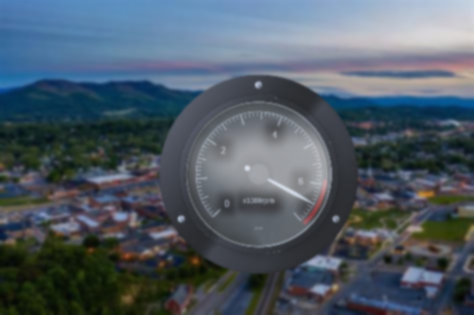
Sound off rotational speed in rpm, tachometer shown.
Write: 6500 rpm
